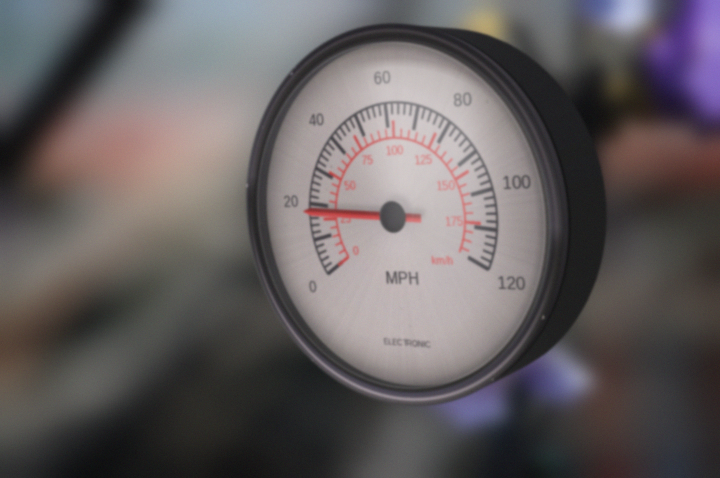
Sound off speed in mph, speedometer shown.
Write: 18 mph
